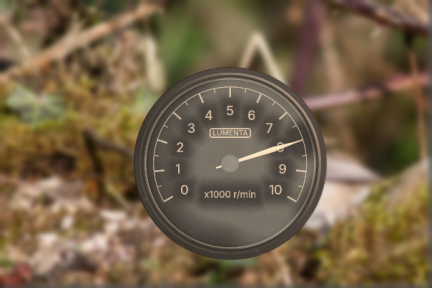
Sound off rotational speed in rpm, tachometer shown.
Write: 8000 rpm
